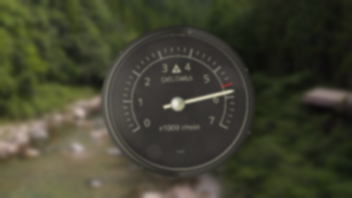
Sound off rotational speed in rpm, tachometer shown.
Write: 5800 rpm
